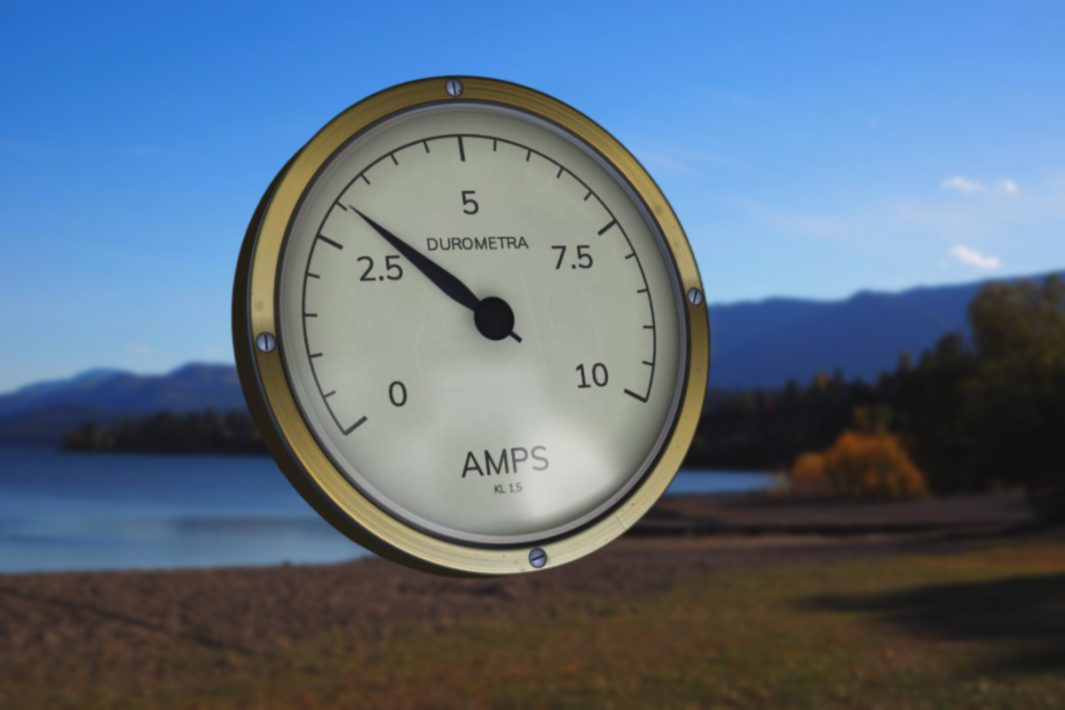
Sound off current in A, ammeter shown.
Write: 3 A
